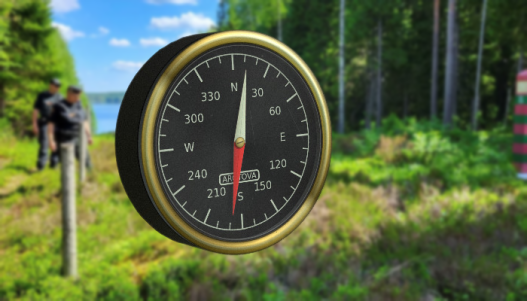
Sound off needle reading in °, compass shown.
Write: 190 °
